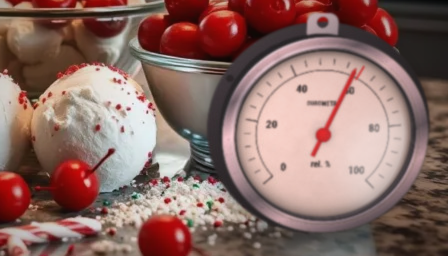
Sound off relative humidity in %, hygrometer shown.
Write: 58 %
